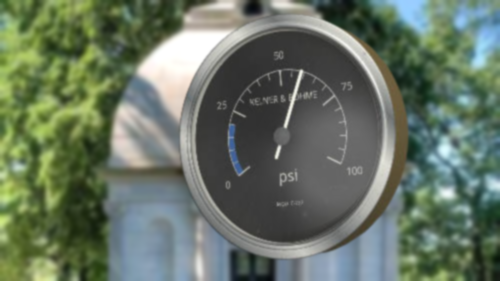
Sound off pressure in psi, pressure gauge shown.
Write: 60 psi
